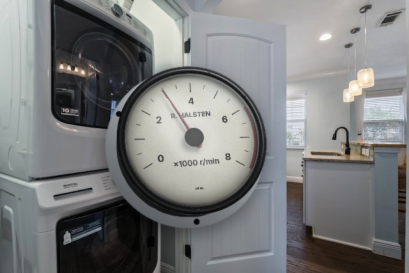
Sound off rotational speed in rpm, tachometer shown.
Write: 3000 rpm
